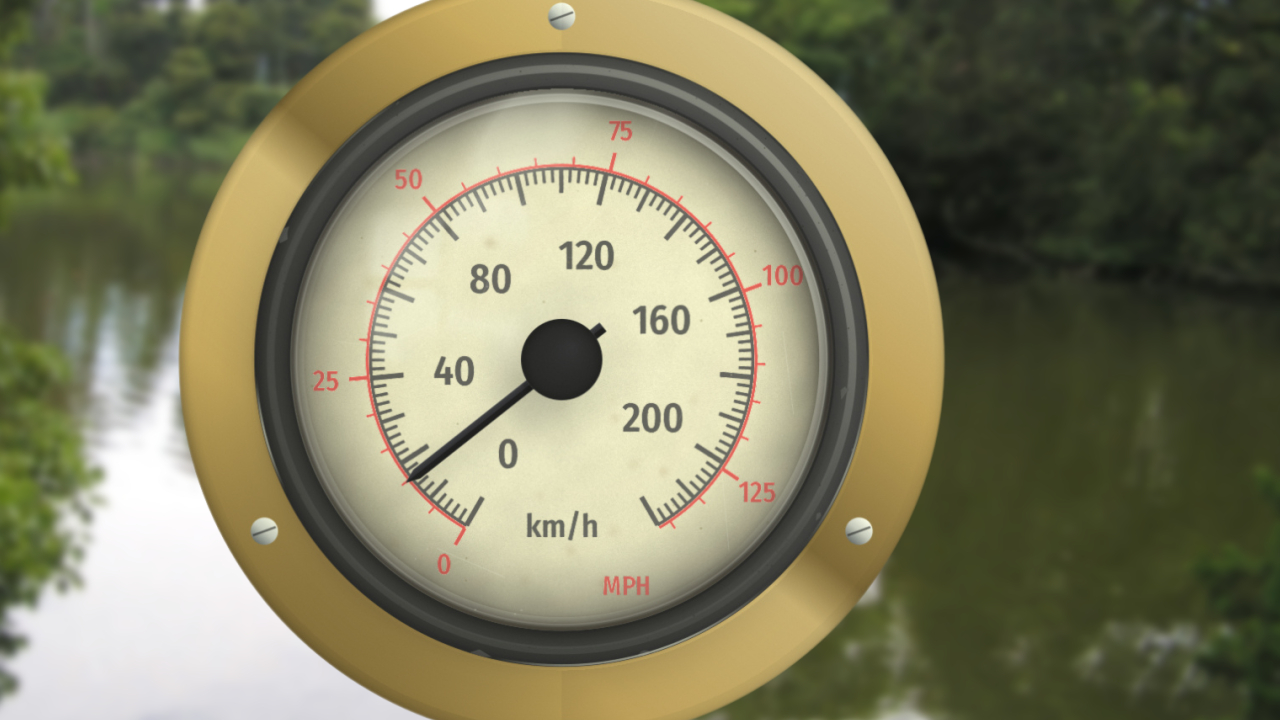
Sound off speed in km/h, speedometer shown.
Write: 16 km/h
